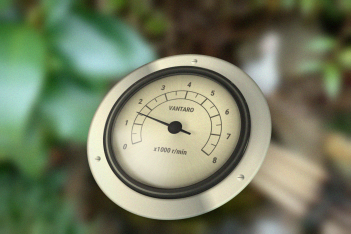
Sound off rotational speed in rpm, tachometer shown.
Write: 1500 rpm
